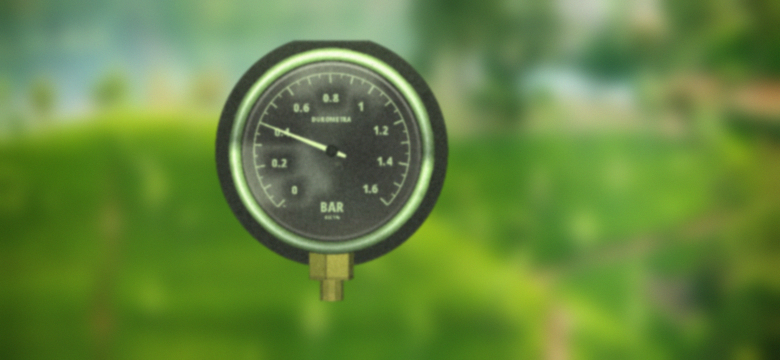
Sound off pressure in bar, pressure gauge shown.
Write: 0.4 bar
